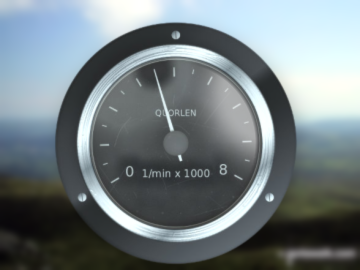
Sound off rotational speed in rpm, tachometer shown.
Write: 3500 rpm
